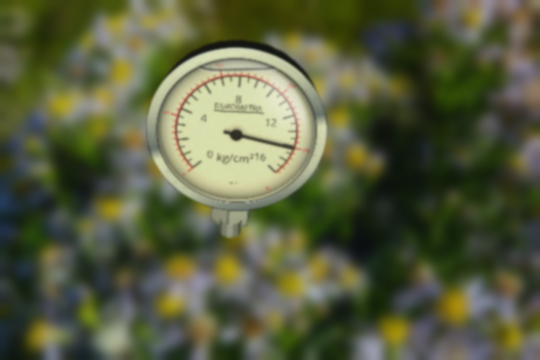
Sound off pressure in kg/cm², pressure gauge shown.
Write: 14 kg/cm²
